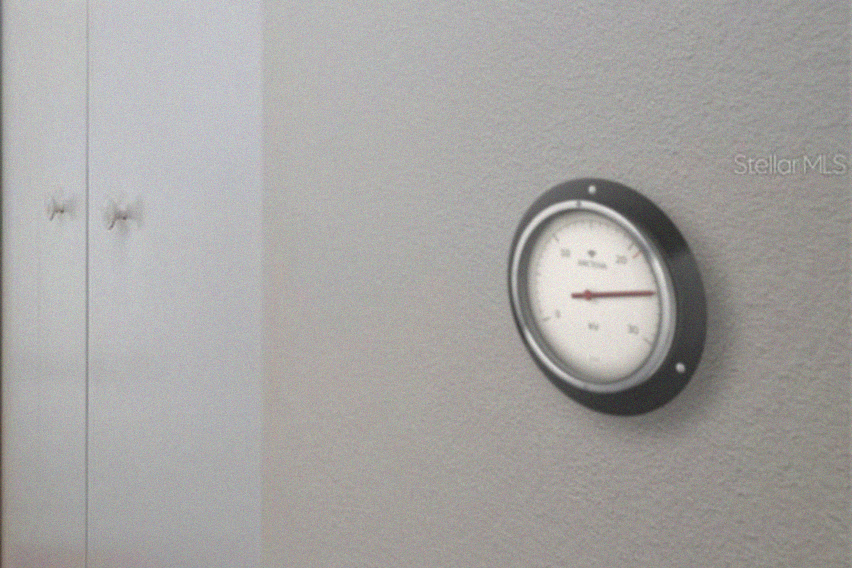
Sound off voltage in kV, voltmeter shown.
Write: 25 kV
